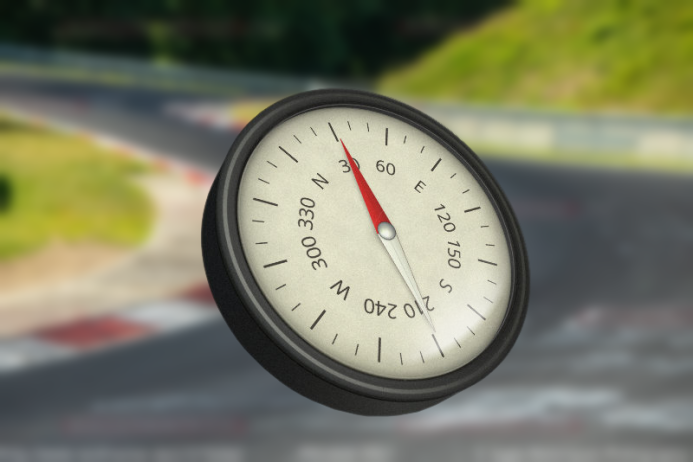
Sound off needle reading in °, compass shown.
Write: 30 °
